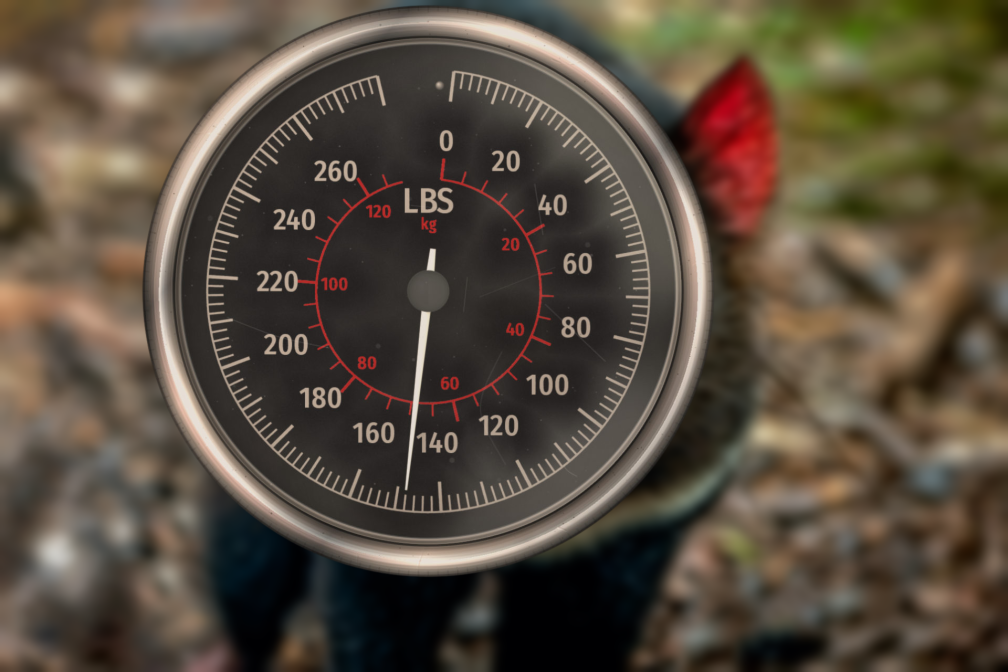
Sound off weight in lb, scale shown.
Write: 148 lb
